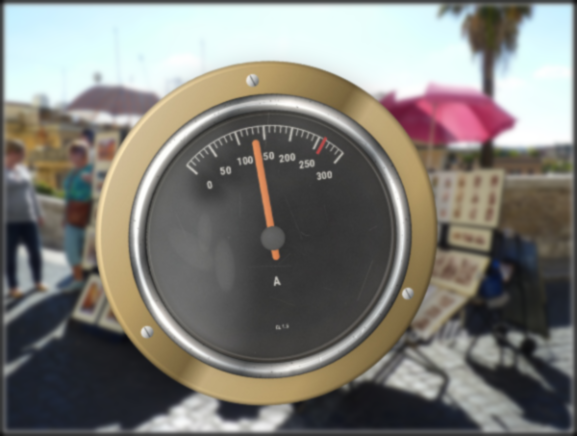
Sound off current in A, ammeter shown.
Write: 130 A
